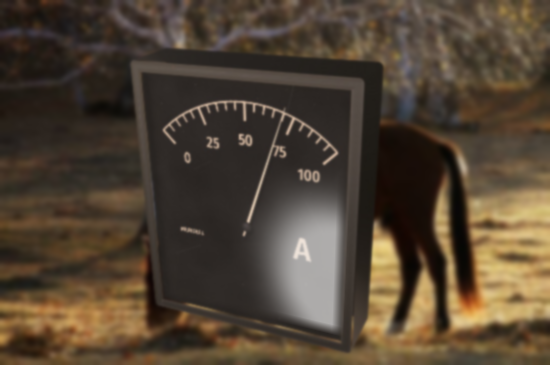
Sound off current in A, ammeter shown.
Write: 70 A
